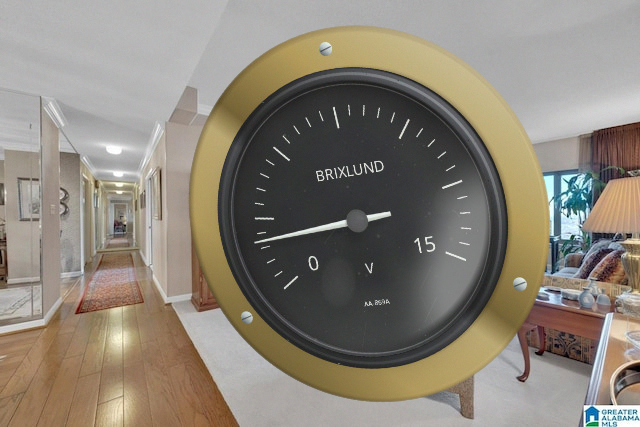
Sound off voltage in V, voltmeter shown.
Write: 1.75 V
